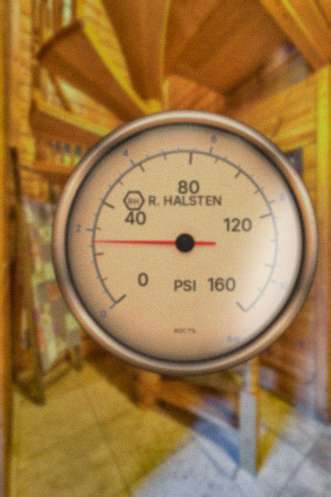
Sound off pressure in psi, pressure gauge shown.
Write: 25 psi
